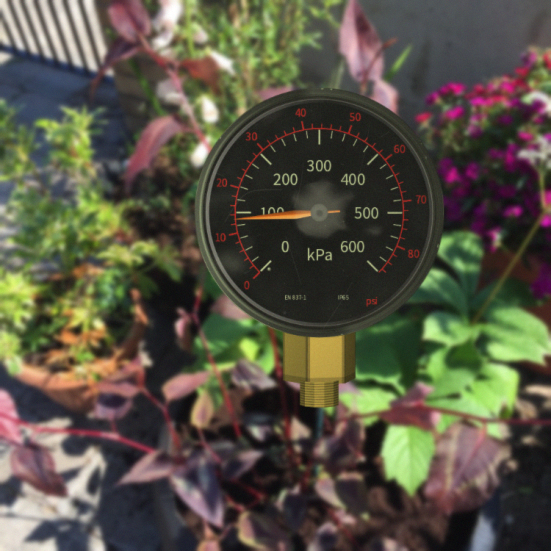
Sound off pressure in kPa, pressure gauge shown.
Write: 90 kPa
